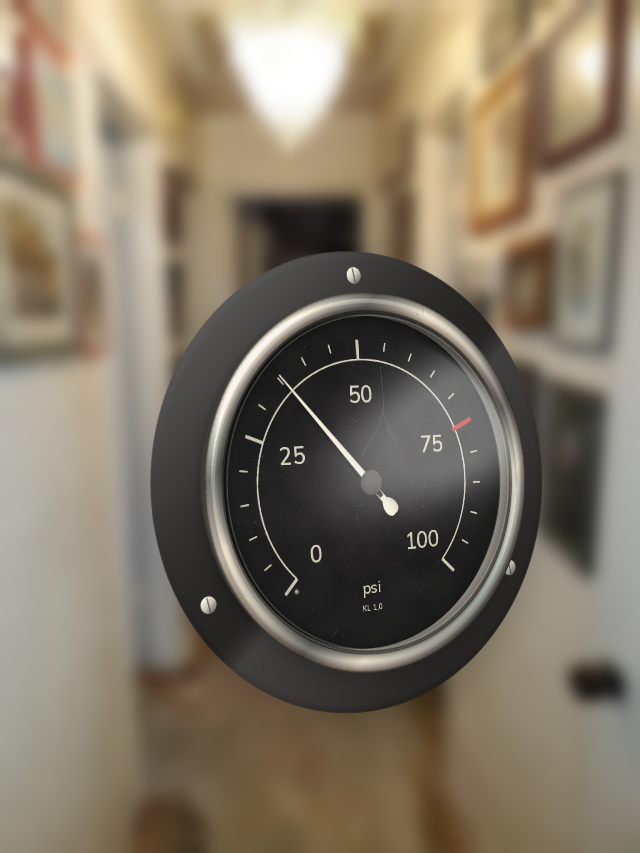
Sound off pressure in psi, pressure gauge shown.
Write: 35 psi
